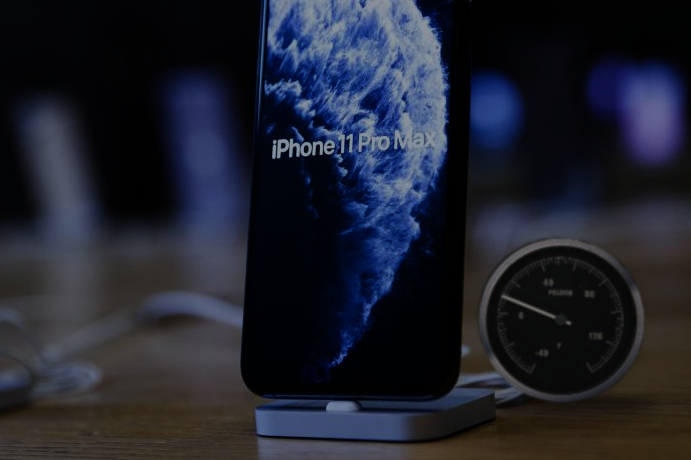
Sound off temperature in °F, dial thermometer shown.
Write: 10 °F
